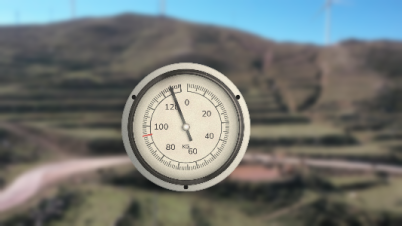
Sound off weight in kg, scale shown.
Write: 125 kg
